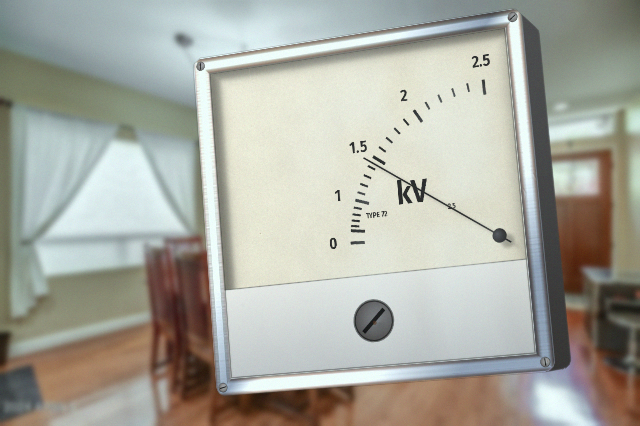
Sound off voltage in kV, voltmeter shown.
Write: 1.45 kV
